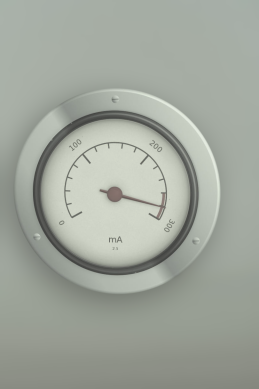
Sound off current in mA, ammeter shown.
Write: 280 mA
